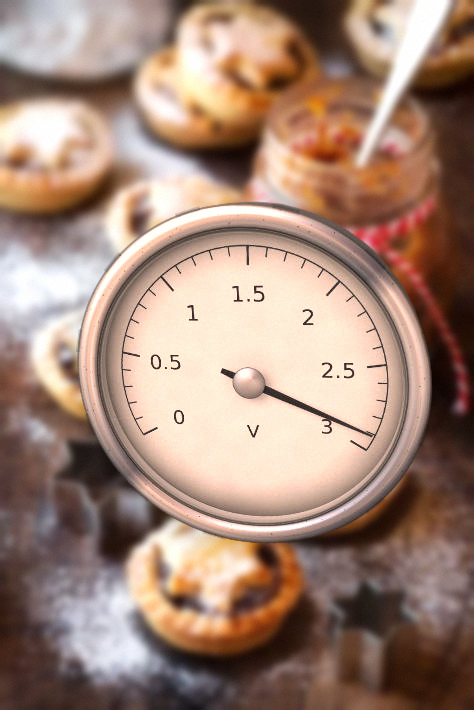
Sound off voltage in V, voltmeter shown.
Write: 2.9 V
